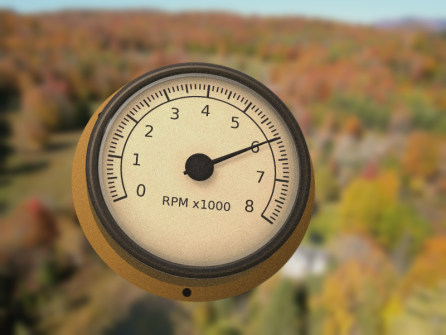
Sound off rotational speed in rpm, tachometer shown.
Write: 6000 rpm
